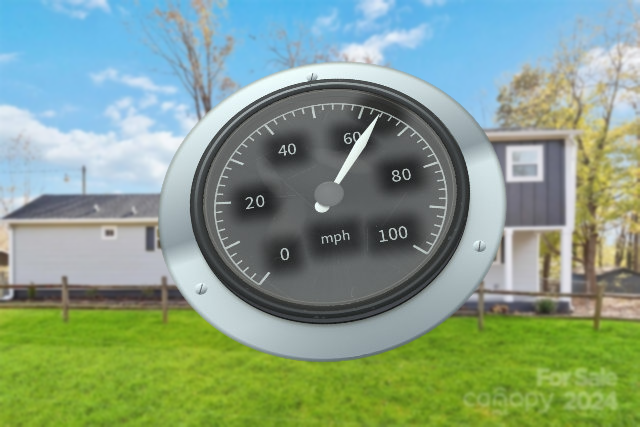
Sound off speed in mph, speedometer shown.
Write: 64 mph
